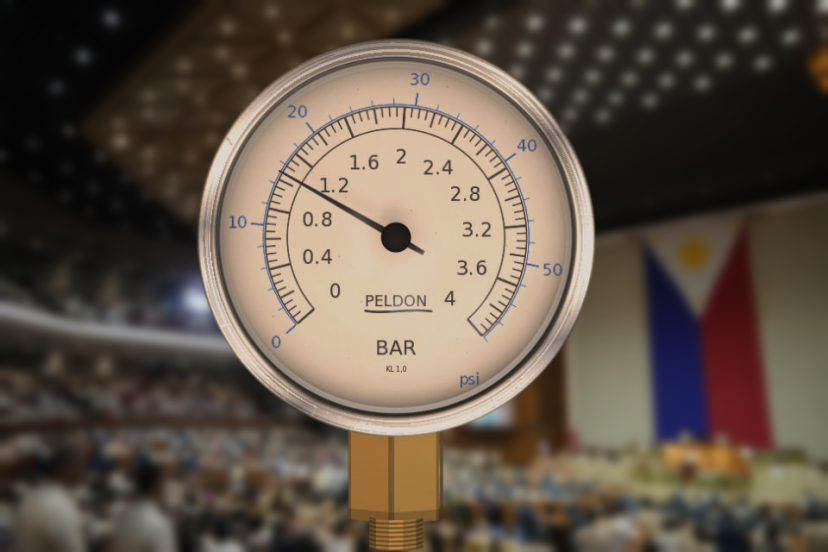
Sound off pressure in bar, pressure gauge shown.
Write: 1.05 bar
